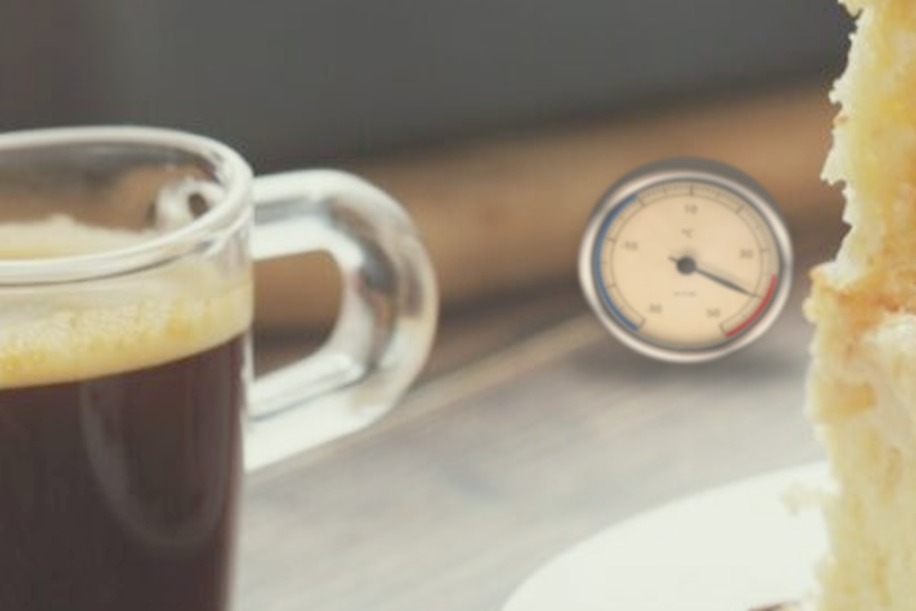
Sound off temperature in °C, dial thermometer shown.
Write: 40 °C
